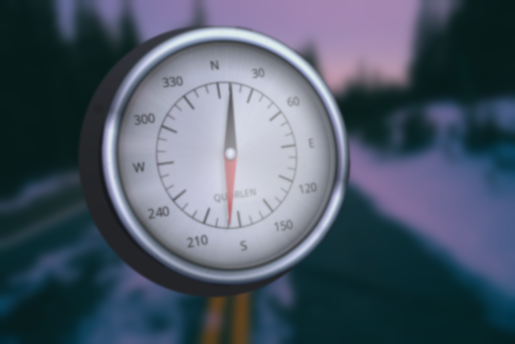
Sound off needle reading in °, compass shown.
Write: 190 °
